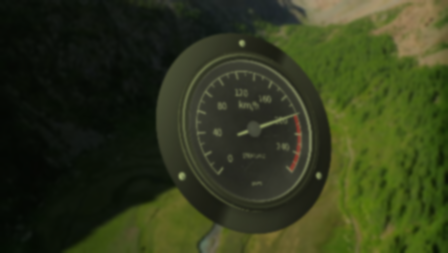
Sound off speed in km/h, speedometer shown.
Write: 200 km/h
